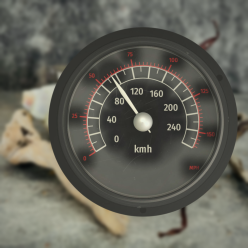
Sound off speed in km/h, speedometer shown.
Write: 95 km/h
